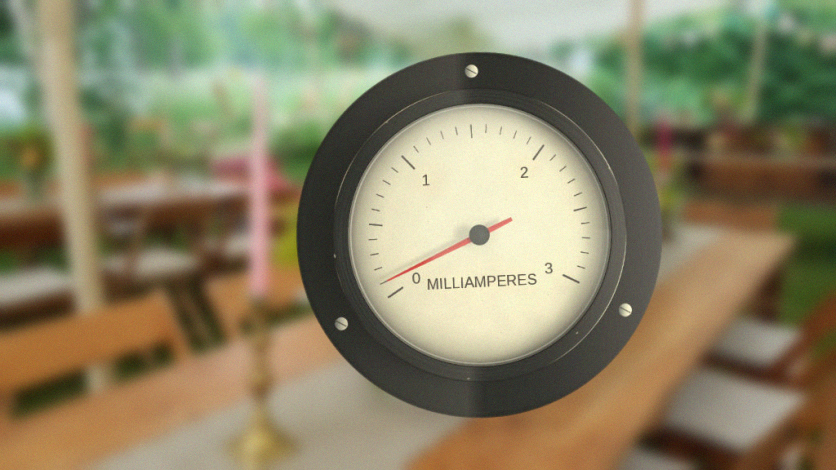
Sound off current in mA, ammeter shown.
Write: 0.1 mA
